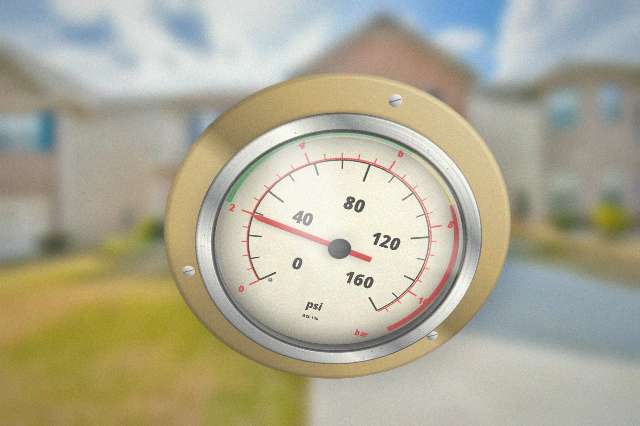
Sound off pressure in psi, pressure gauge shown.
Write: 30 psi
